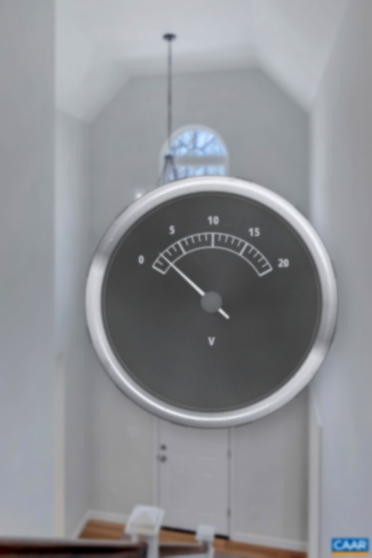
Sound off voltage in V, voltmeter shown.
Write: 2 V
